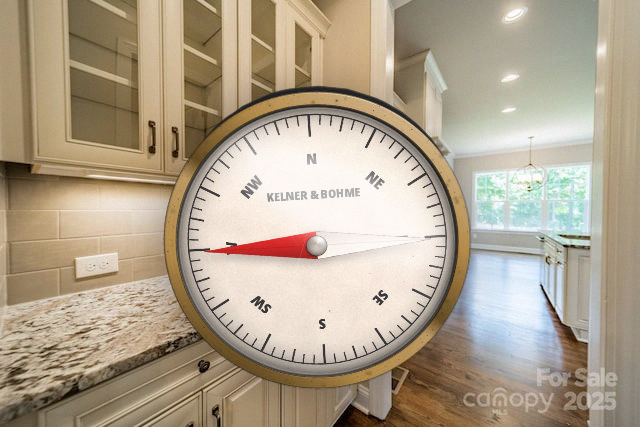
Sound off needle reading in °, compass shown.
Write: 270 °
